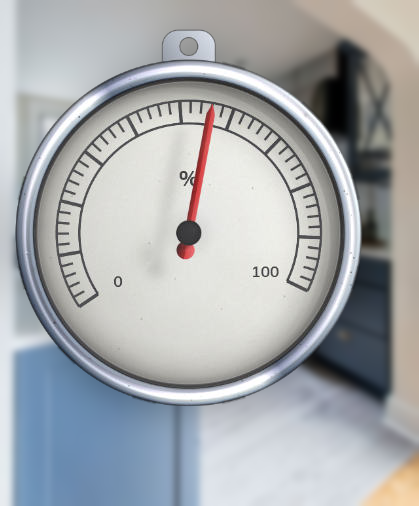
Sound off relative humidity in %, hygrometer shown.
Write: 56 %
